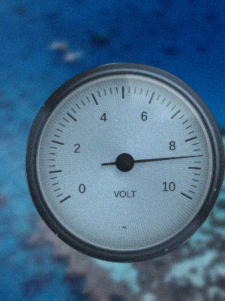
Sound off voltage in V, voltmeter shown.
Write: 8.6 V
